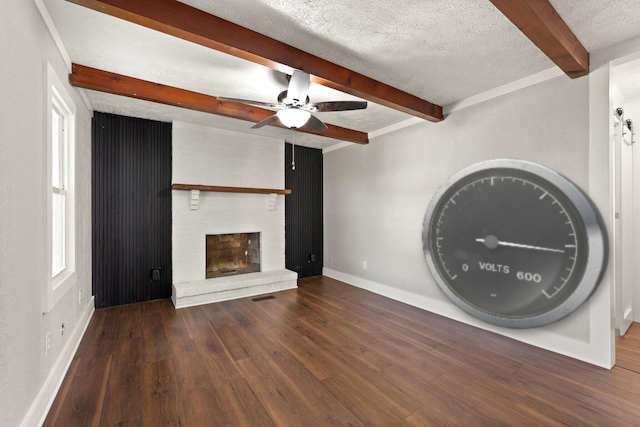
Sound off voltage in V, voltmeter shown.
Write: 510 V
